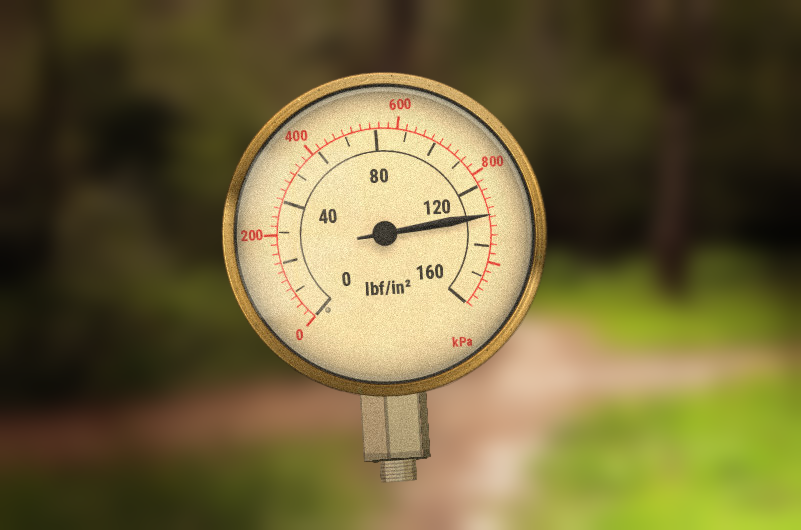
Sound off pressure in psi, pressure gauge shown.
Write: 130 psi
